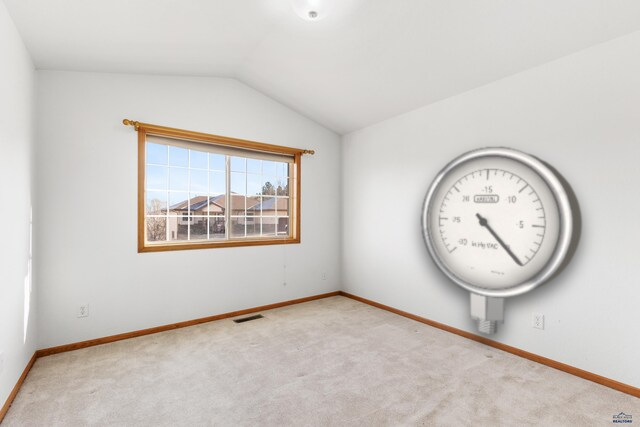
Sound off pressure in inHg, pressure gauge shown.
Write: 0 inHg
